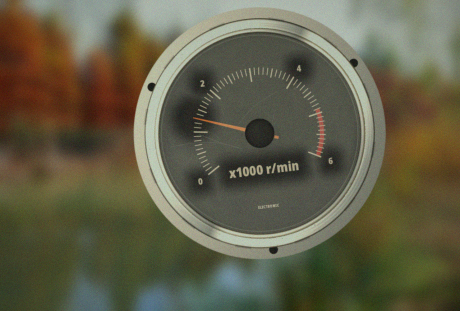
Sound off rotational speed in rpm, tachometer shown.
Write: 1300 rpm
